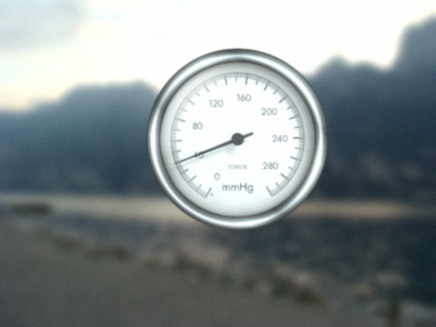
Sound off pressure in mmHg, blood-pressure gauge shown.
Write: 40 mmHg
